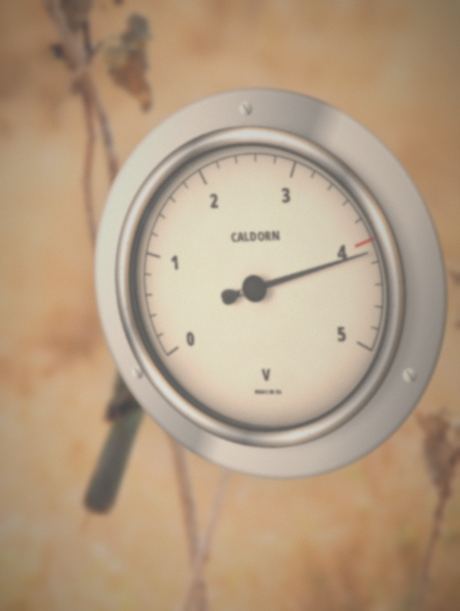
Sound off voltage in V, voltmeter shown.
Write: 4.1 V
